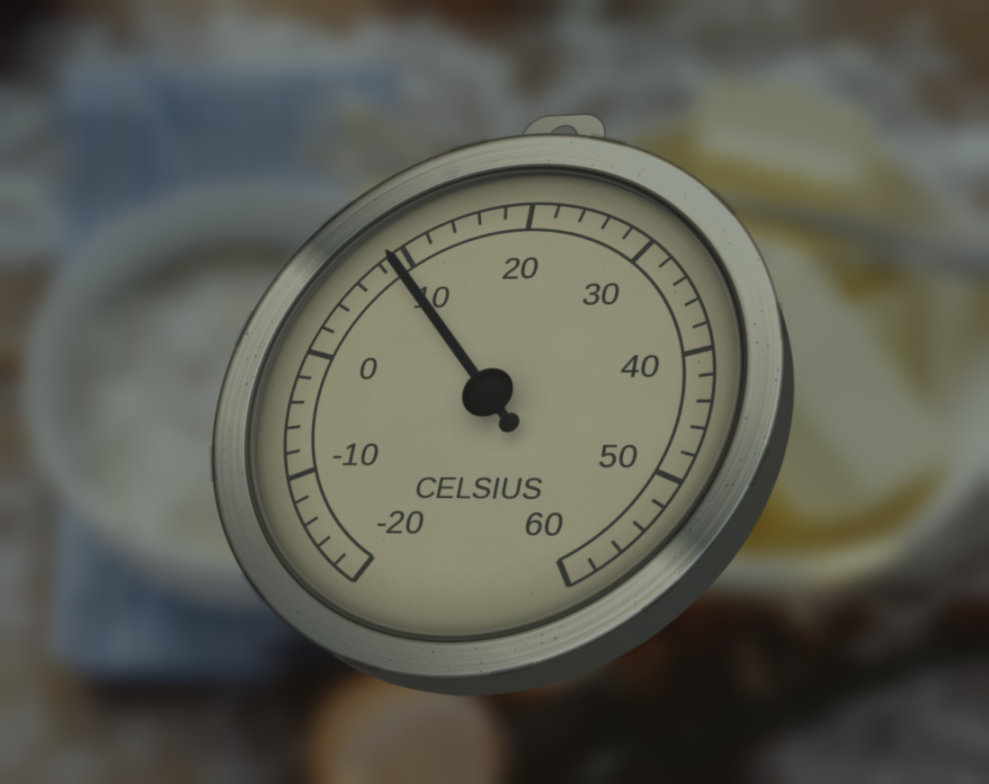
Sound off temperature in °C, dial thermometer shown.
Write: 9 °C
